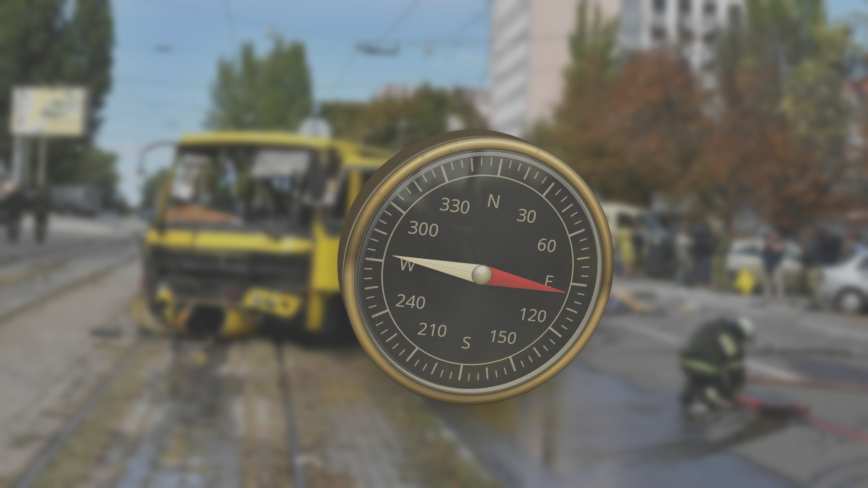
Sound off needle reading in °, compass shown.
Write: 95 °
